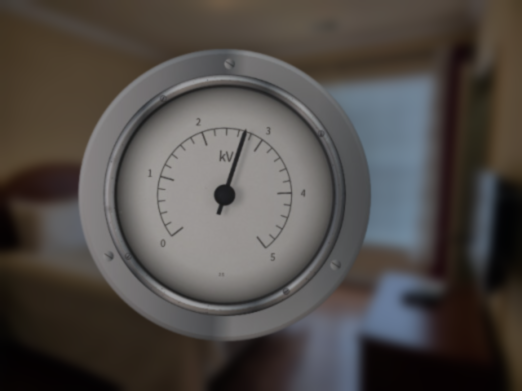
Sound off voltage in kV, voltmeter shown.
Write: 2.7 kV
